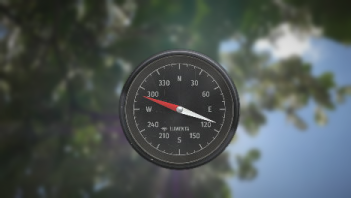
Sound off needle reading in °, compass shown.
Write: 290 °
